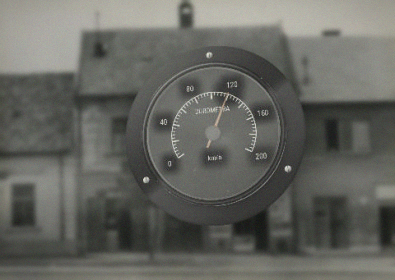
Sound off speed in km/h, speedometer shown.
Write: 120 km/h
